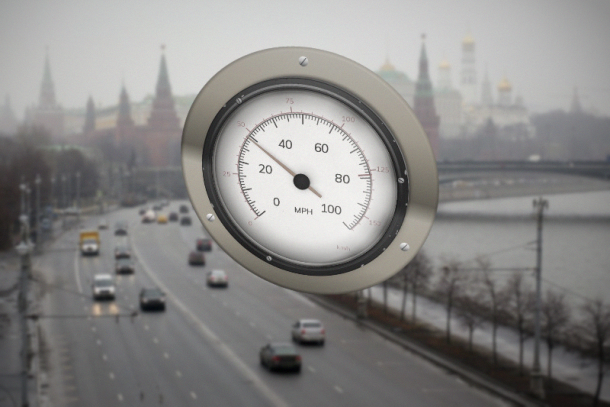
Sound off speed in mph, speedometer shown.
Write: 30 mph
